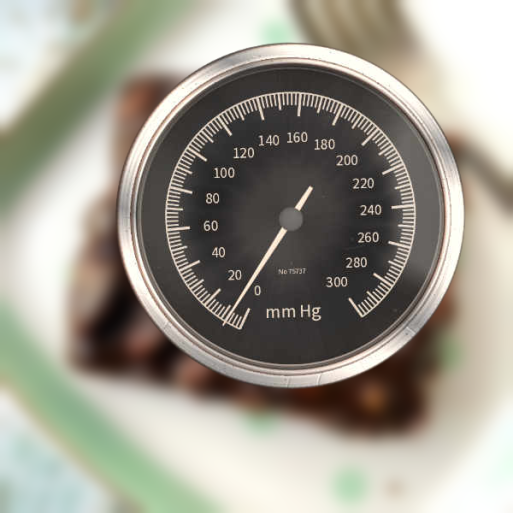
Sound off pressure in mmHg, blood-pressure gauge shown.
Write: 8 mmHg
